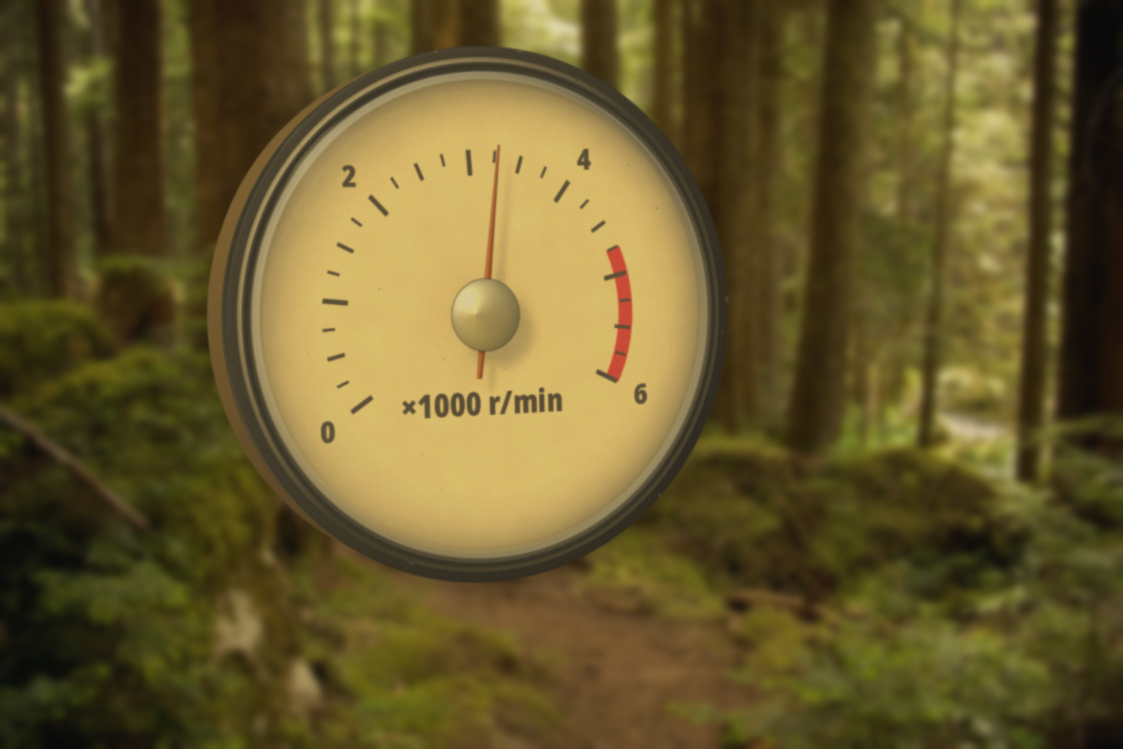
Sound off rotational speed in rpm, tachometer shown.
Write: 3250 rpm
